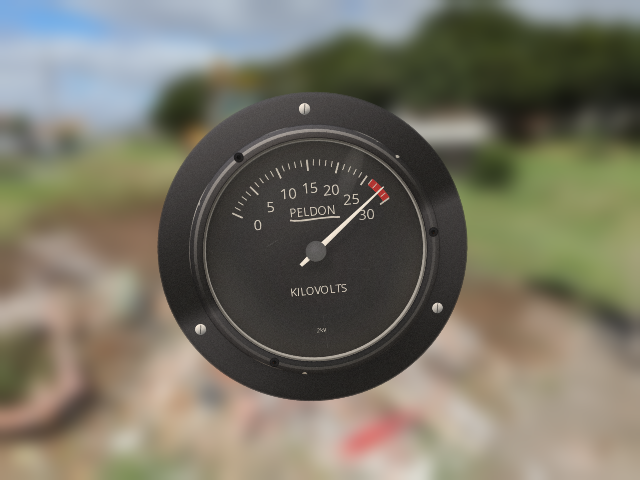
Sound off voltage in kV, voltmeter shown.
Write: 28 kV
